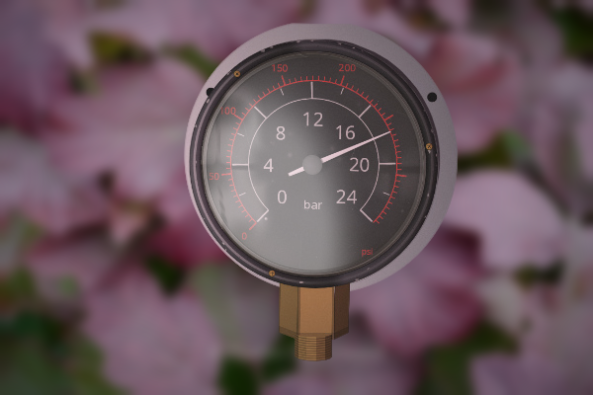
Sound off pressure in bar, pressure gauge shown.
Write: 18 bar
